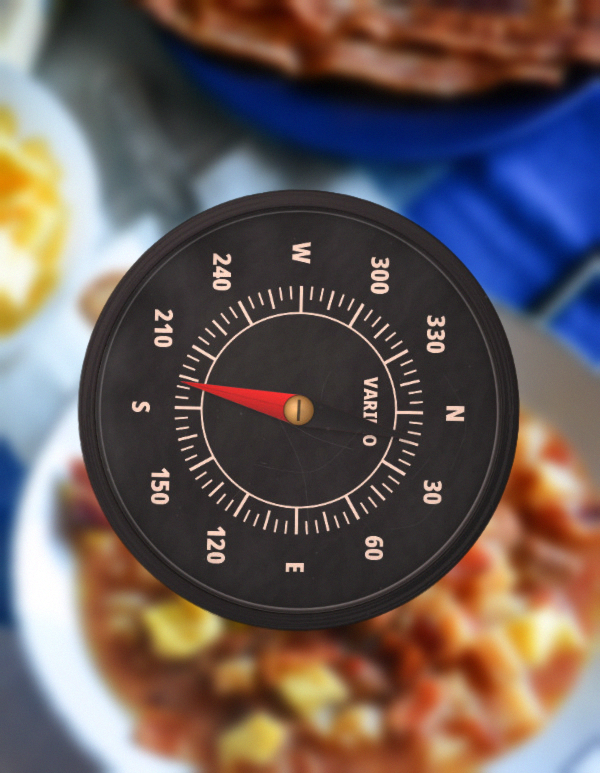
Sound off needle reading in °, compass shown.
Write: 192.5 °
